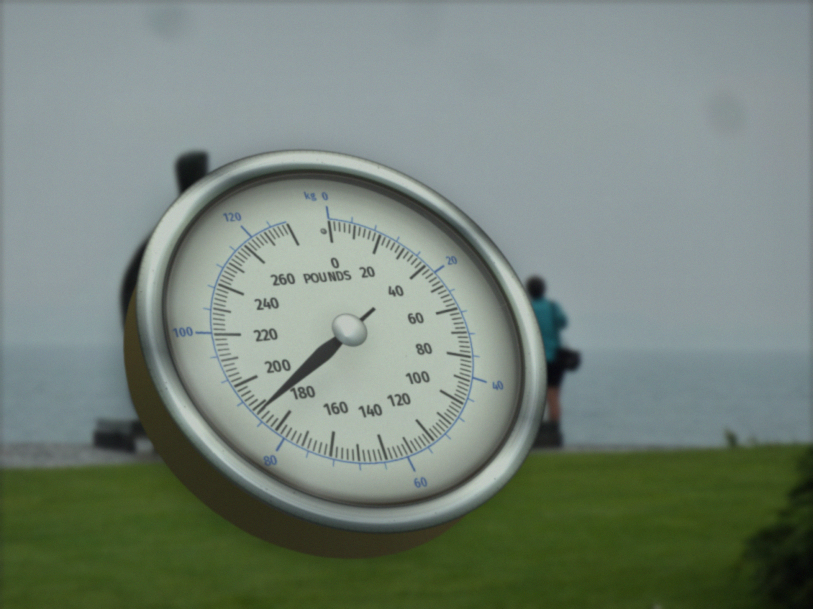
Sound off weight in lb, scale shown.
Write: 188 lb
